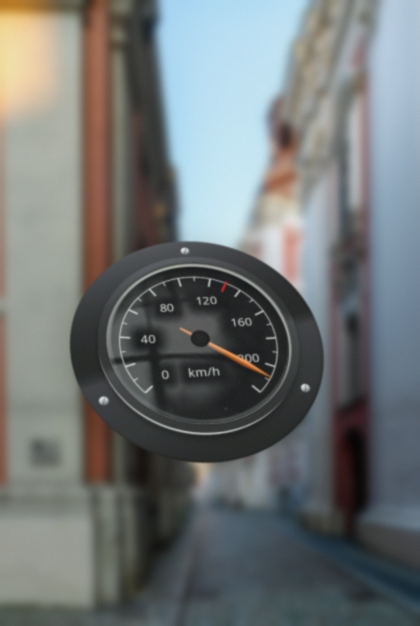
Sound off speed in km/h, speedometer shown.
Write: 210 km/h
